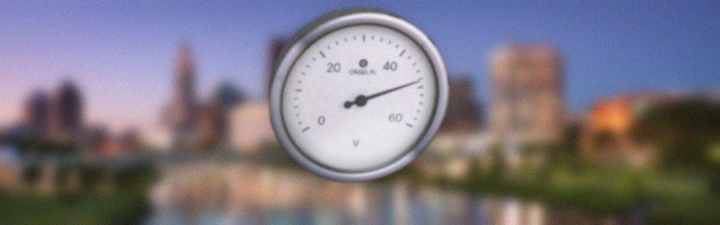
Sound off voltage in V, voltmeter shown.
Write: 48 V
